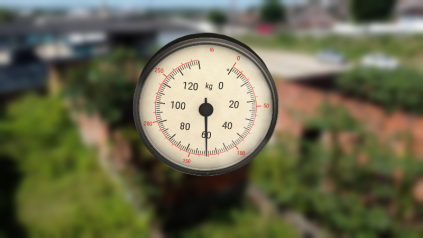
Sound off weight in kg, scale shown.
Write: 60 kg
